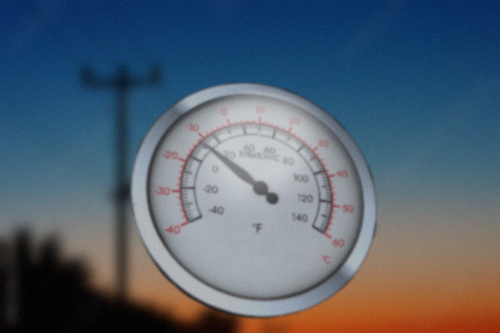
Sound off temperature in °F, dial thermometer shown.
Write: 10 °F
